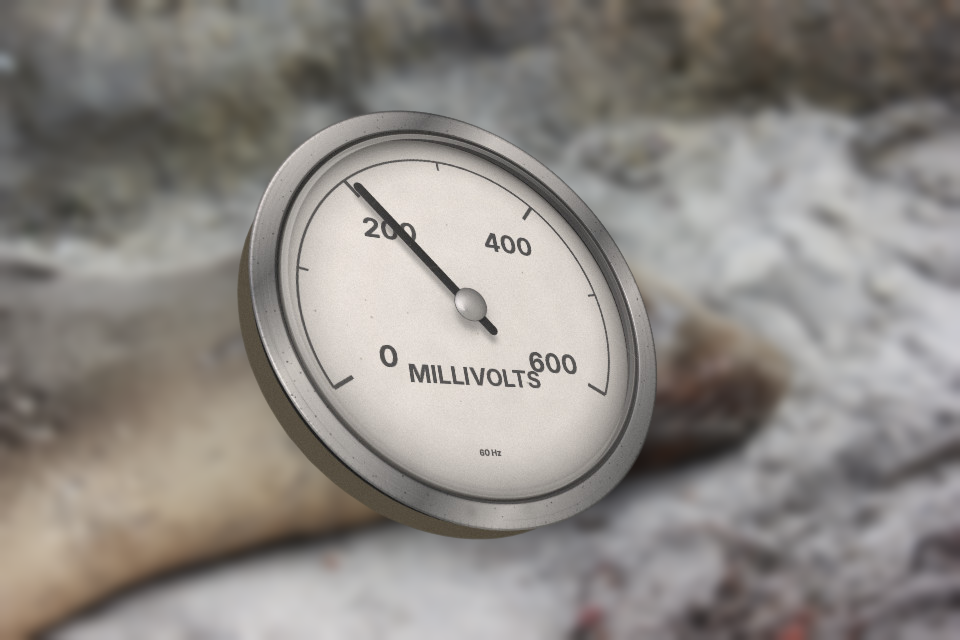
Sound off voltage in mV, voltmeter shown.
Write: 200 mV
